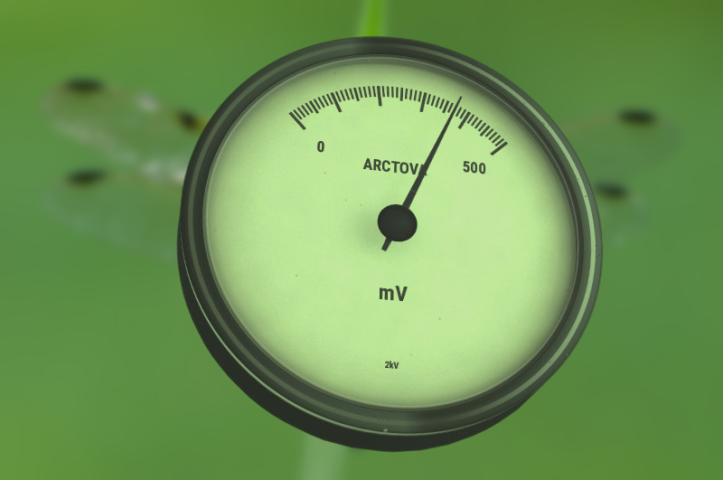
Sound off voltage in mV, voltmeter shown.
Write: 370 mV
